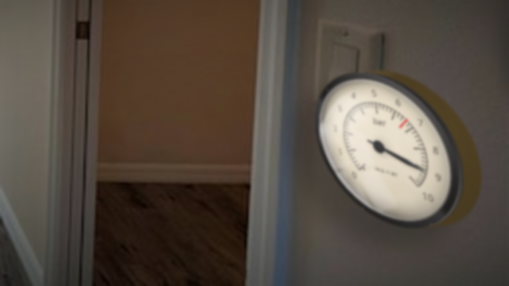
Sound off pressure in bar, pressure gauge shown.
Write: 9 bar
